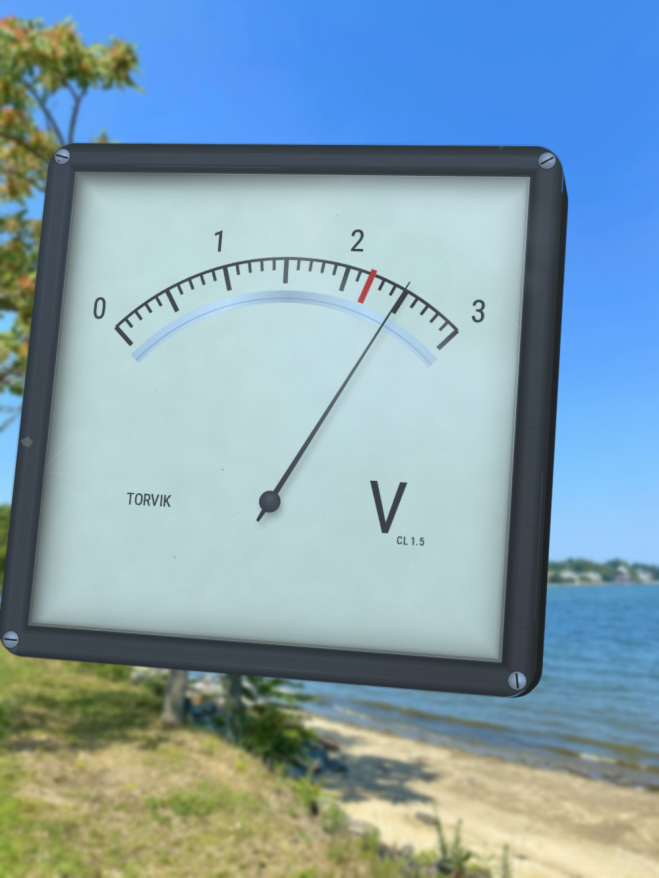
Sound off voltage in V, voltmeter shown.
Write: 2.5 V
